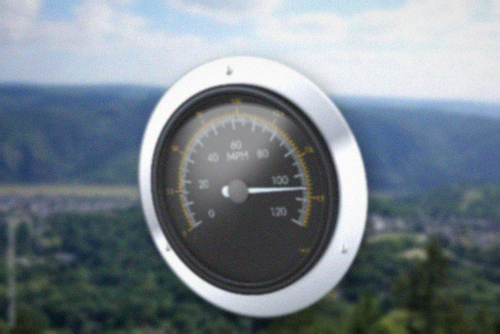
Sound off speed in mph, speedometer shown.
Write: 105 mph
